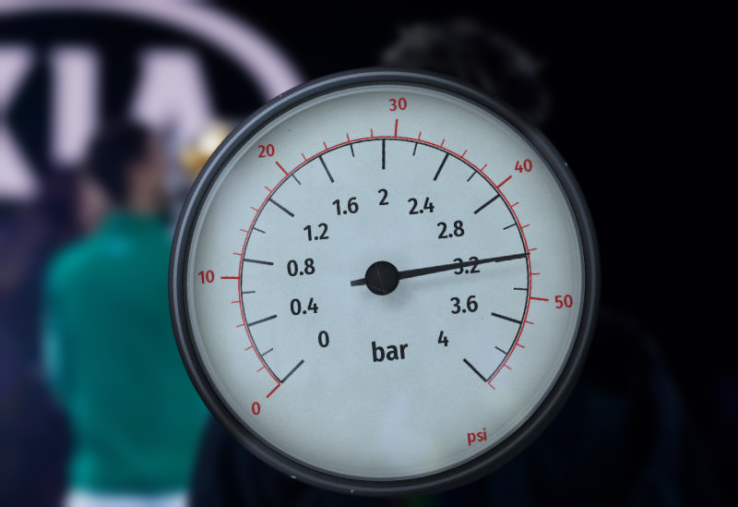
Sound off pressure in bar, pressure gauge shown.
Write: 3.2 bar
